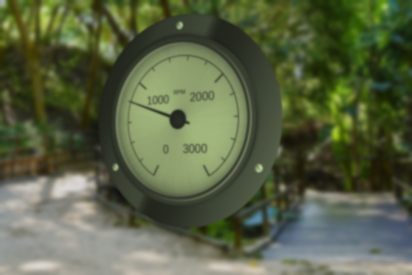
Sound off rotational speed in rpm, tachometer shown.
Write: 800 rpm
